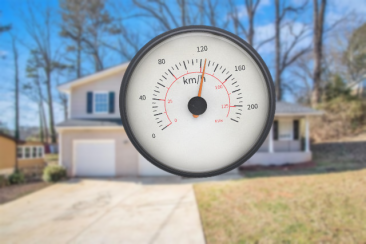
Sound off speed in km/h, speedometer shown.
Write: 125 km/h
